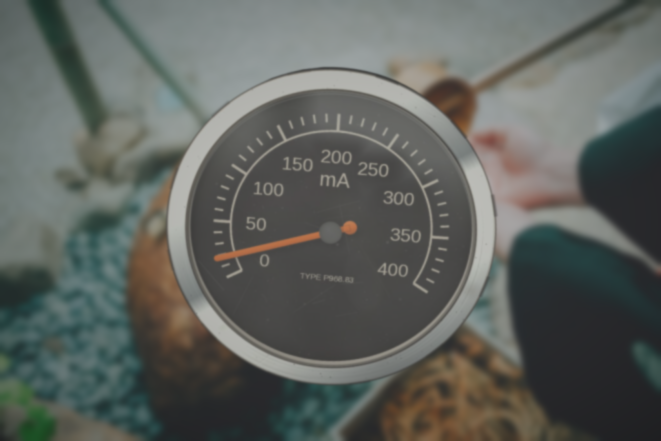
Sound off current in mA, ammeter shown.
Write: 20 mA
